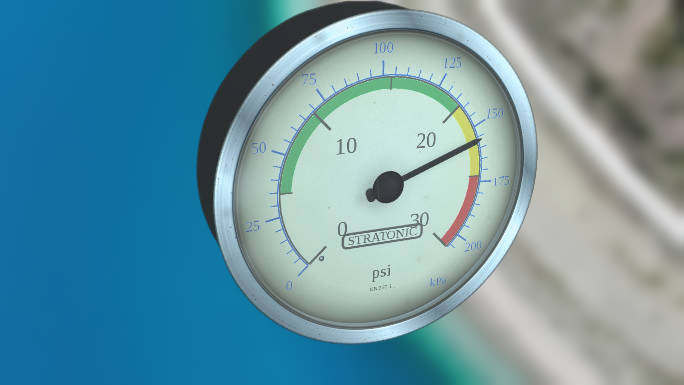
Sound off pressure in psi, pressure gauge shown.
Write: 22.5 psi
